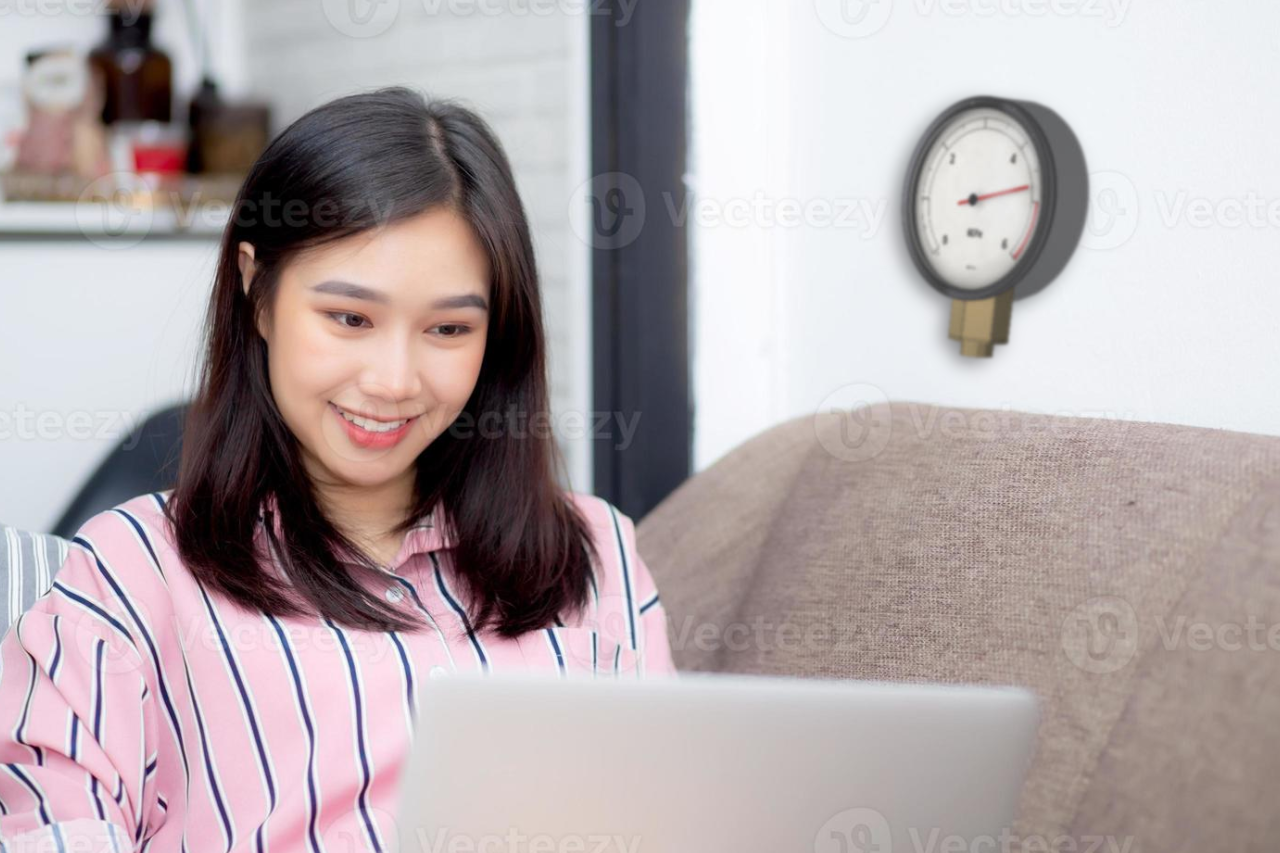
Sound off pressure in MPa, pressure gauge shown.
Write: 4.75 MPa
